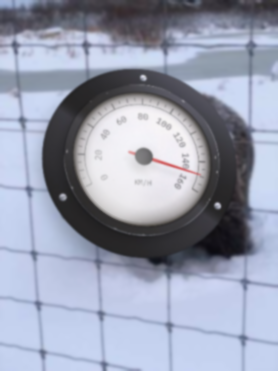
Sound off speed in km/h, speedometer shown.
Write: 150 km/h
